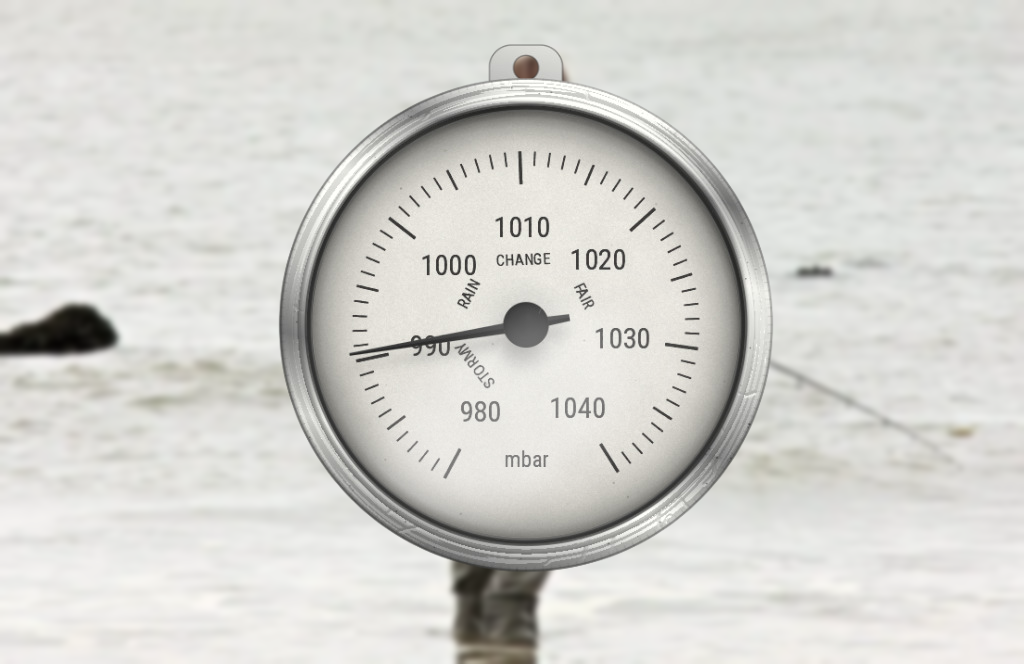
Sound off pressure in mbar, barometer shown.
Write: 990.5 mbar
